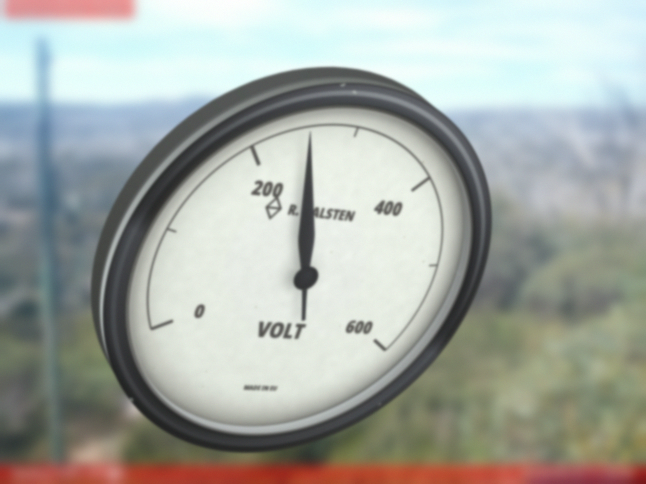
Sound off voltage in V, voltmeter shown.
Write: 250 V
